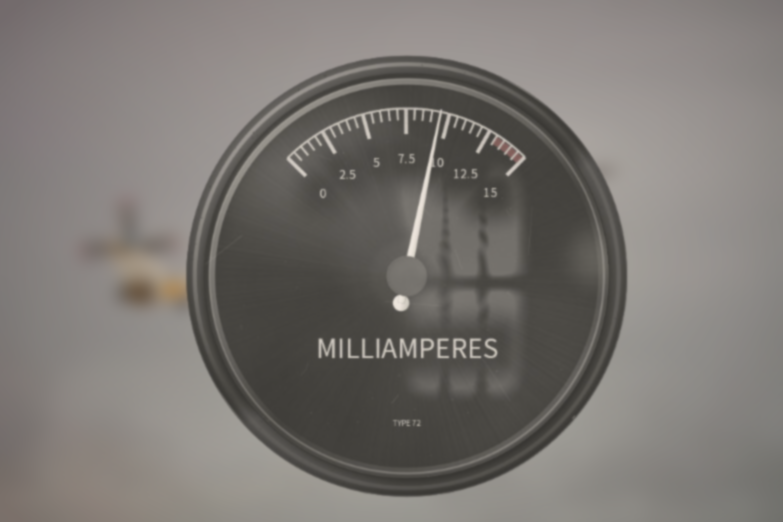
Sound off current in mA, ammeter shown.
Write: 9.5 mA
